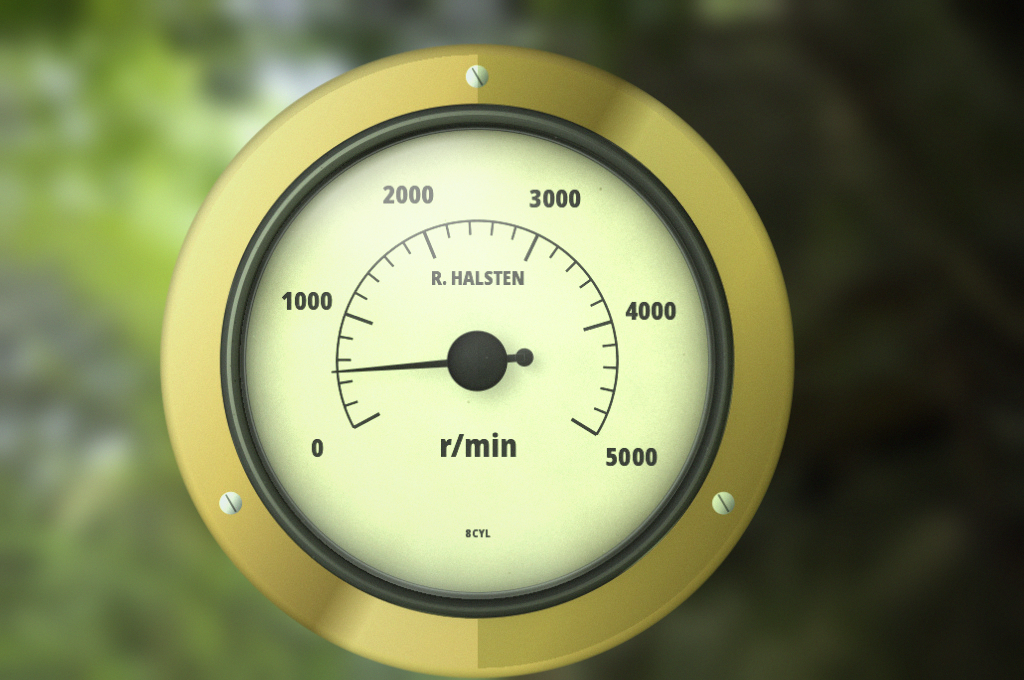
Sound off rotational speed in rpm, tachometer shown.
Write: 500 rpm
